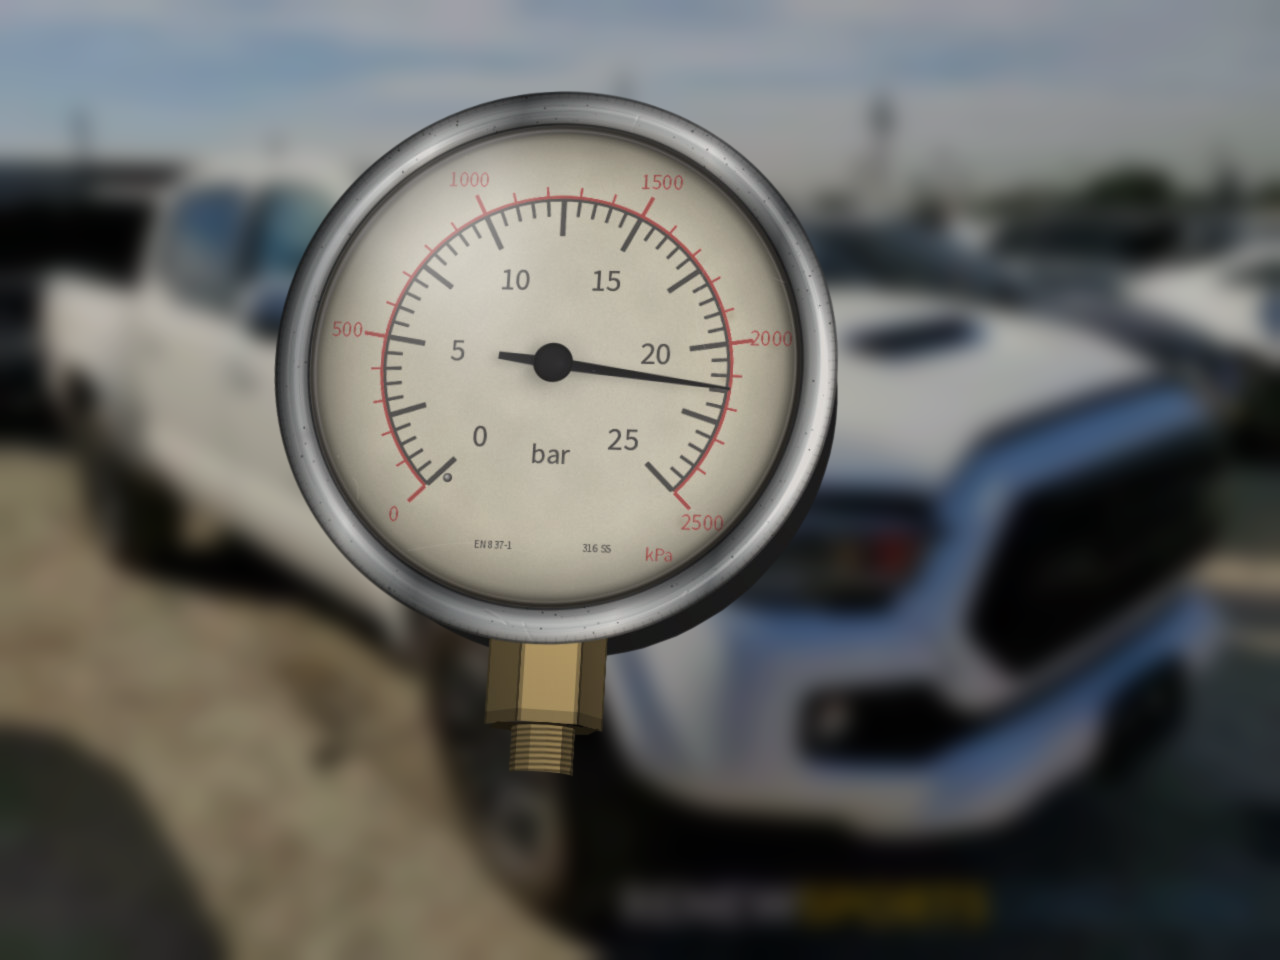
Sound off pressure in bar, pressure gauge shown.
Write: 21.5 bar
